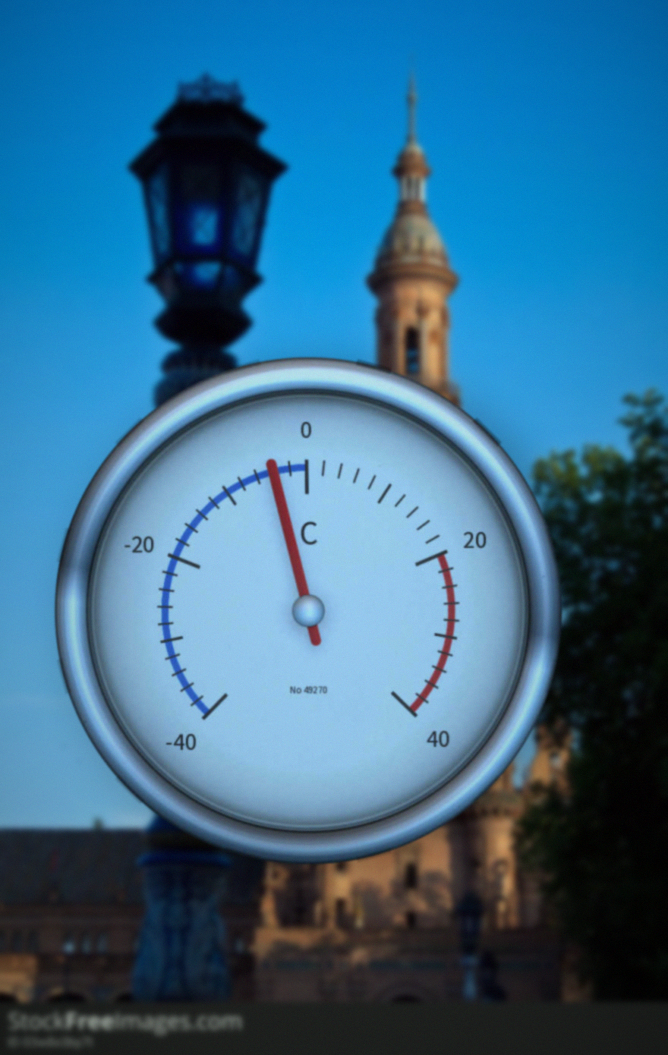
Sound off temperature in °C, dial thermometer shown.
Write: -4 °C
